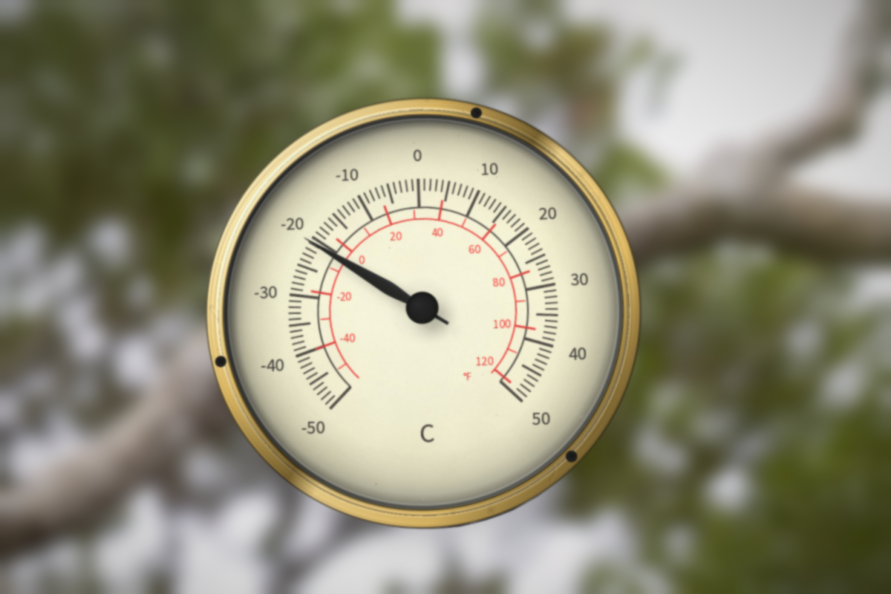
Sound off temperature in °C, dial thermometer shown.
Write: -21 °C
